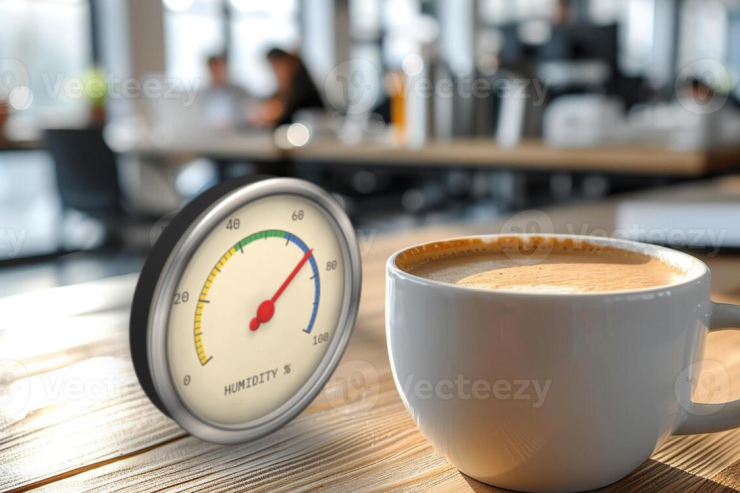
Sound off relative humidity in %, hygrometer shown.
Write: 70 %
